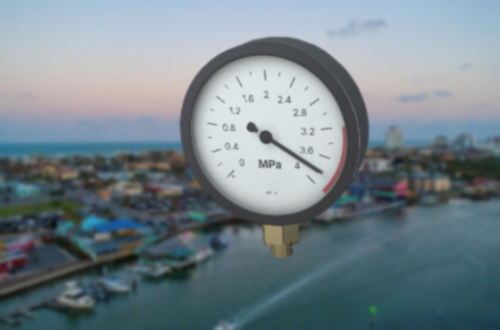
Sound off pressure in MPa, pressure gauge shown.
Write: 3.8 MPa
